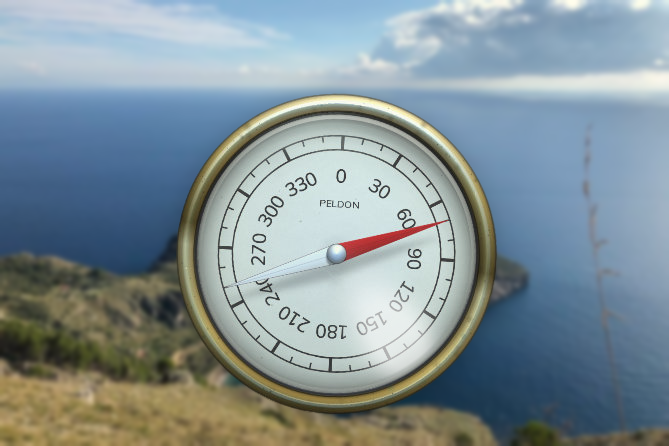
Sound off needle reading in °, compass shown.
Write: 70 °
